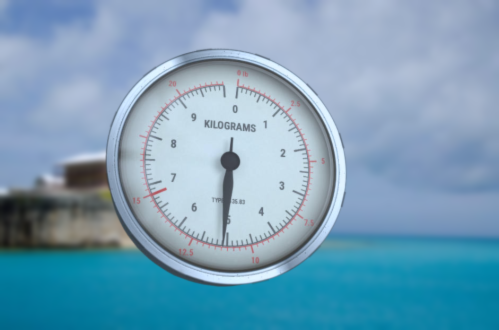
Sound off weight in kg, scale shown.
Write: 5.1 kg
